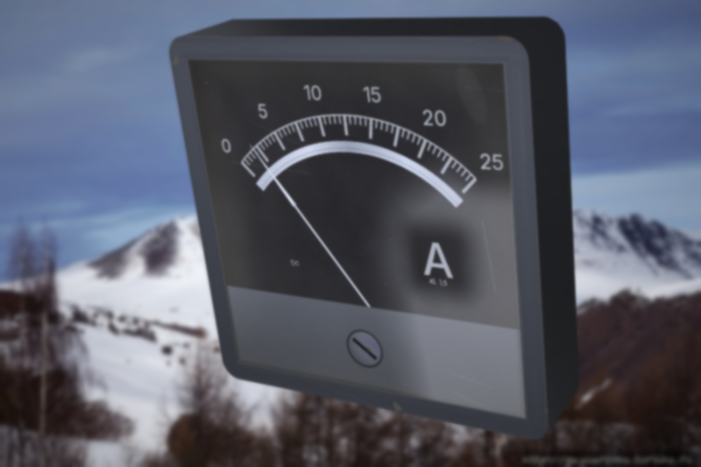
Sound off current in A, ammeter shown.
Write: 2.5 A
